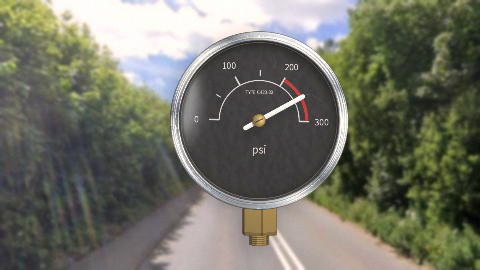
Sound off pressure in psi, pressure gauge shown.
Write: 250 psi
